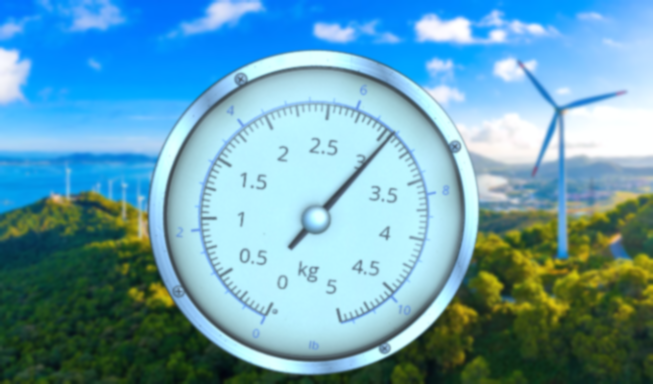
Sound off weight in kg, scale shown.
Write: 3.05 kg
